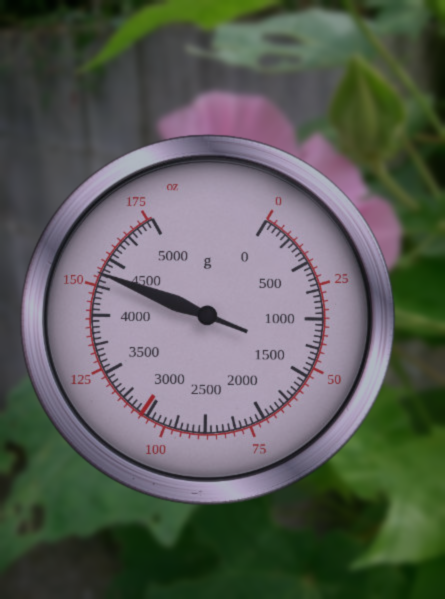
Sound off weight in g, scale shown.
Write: 4350 g
